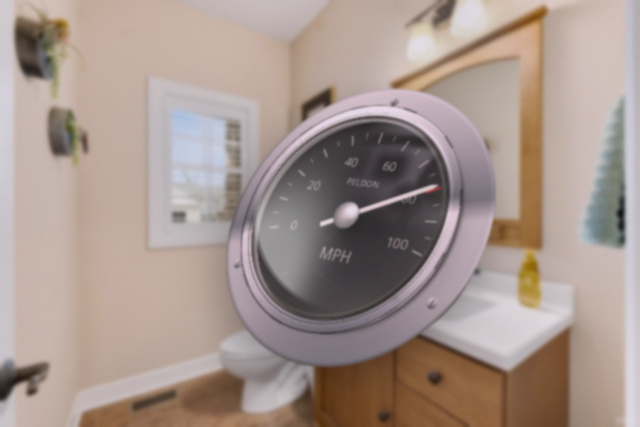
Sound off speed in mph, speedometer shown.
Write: 80 mph
